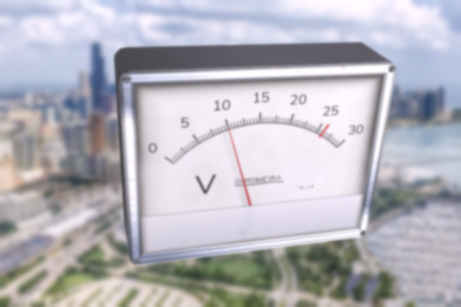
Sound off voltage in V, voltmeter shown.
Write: 10 V
